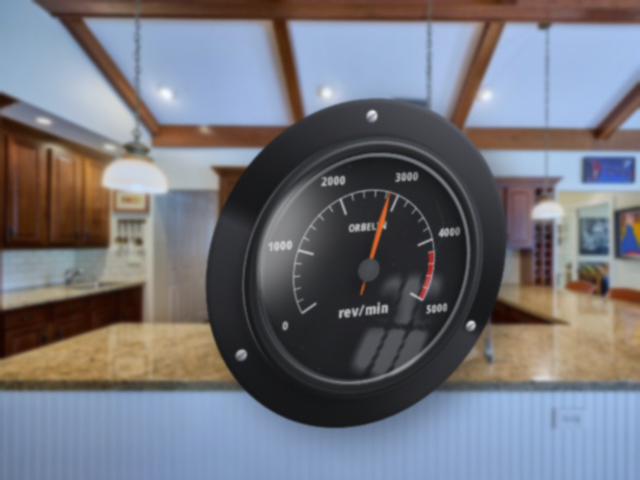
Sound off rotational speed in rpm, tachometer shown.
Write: 2800 rpm
